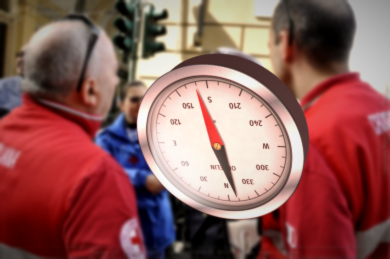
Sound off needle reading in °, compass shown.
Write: 170 °
